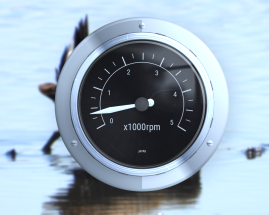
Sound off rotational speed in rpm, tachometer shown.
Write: 375 rpm
